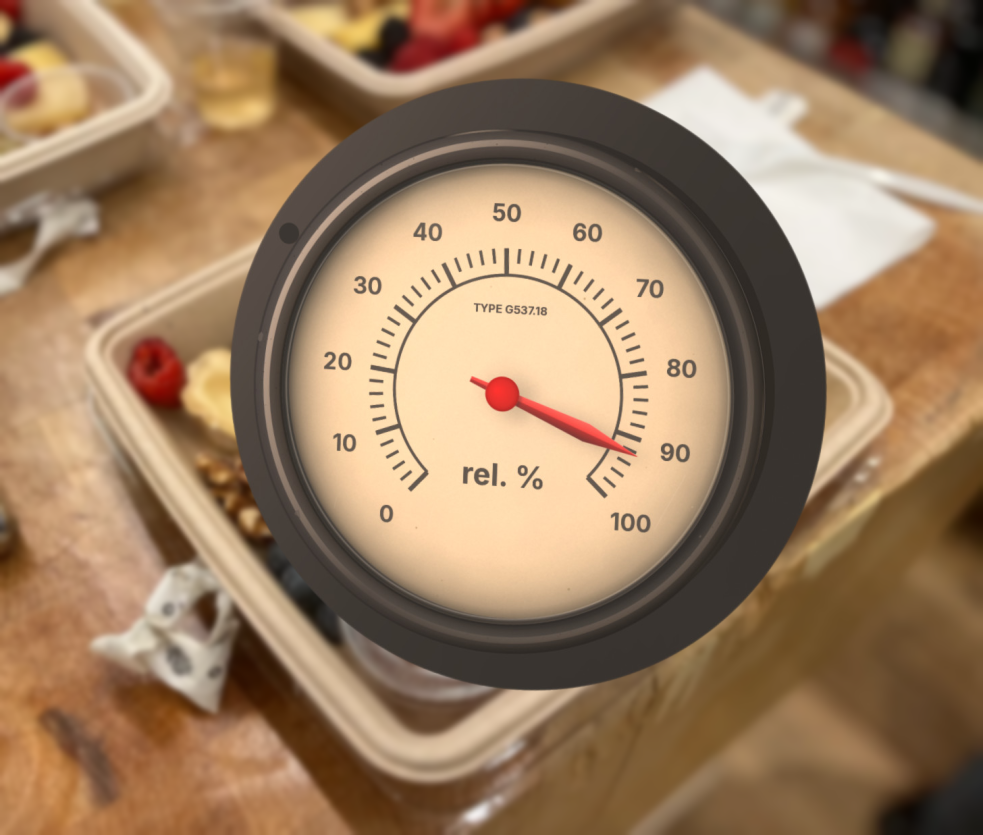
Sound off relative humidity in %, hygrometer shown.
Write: 92 %
